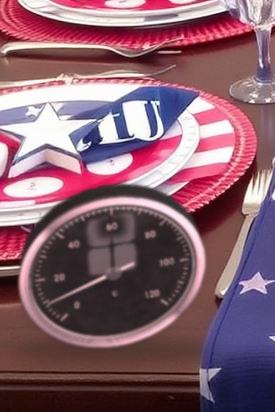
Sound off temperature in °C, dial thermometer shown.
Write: 10 °C
